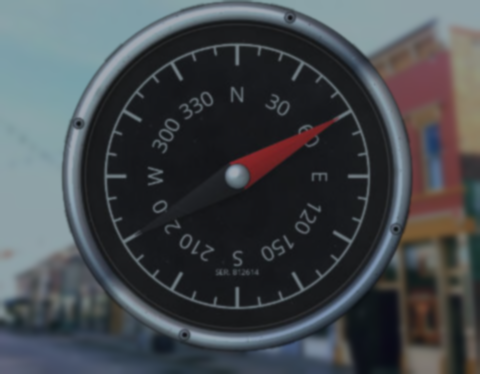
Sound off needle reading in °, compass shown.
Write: 60 °
